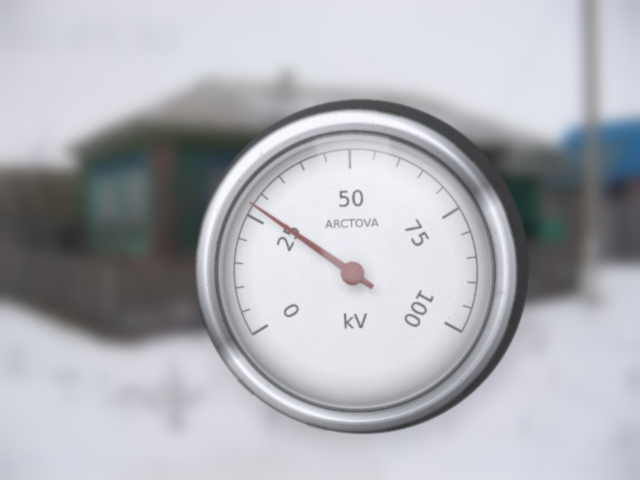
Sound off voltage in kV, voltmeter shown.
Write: 27.5 kV
